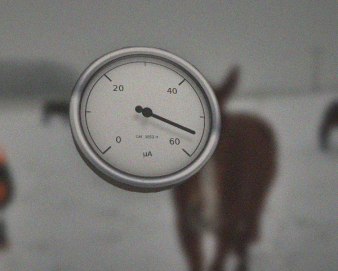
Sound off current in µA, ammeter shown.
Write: 55 µA
